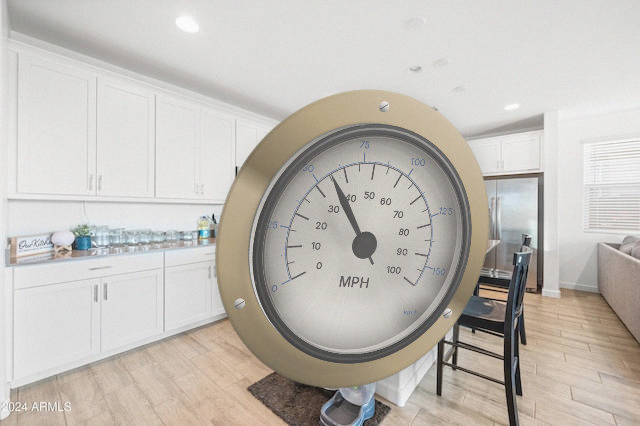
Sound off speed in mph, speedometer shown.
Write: 35 mph
